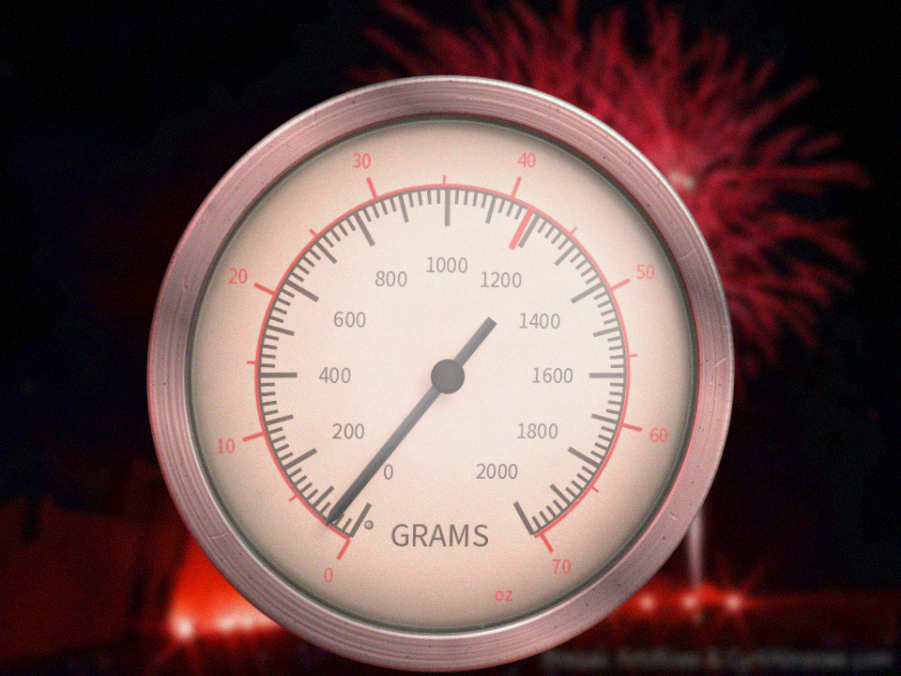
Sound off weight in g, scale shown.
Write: 60 g
